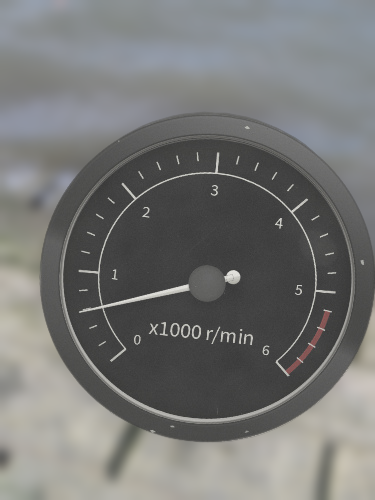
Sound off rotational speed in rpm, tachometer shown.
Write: 600 rpm
